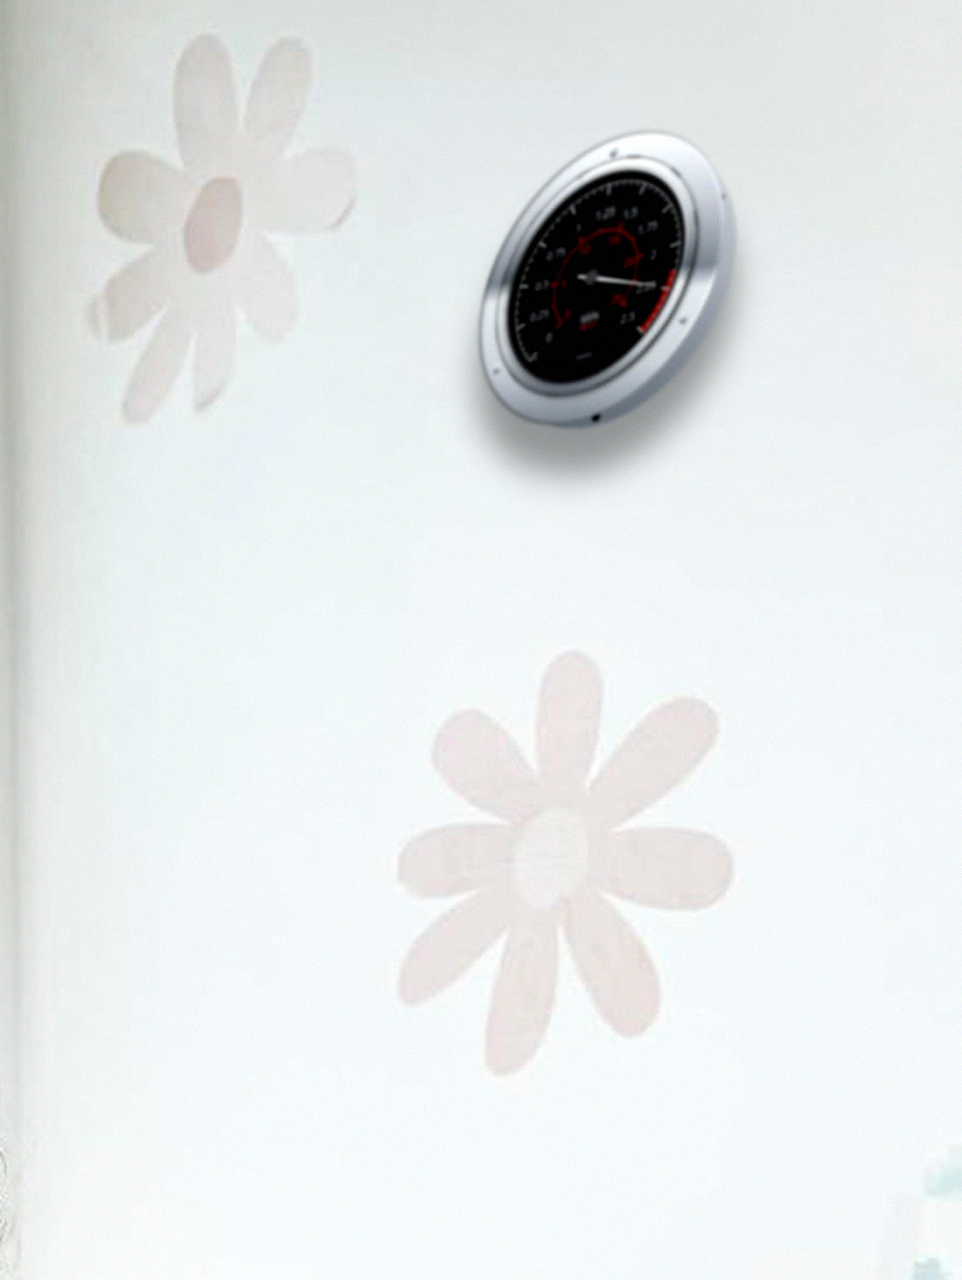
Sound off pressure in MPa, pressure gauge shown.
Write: 2.25 MPa
